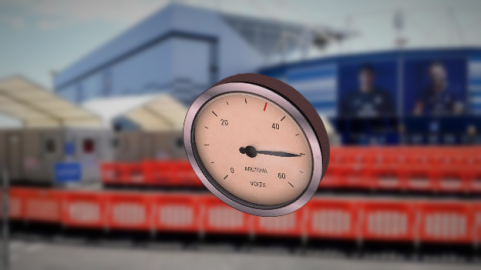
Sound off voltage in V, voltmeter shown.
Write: 50 V
